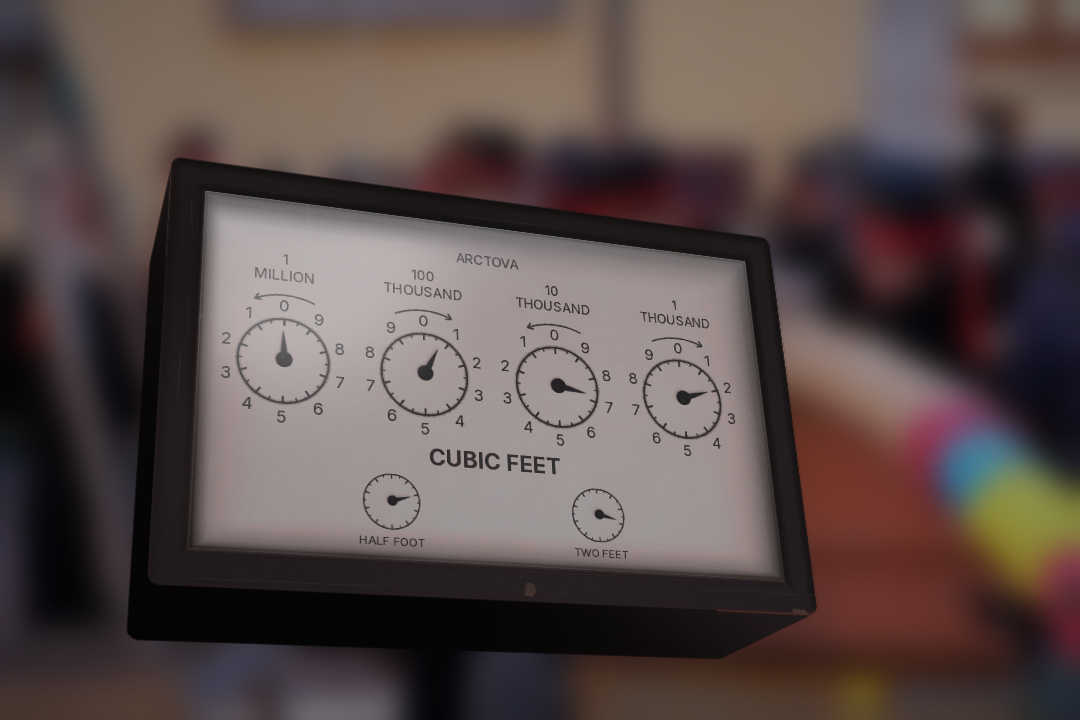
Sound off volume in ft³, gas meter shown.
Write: 7200 ft³
